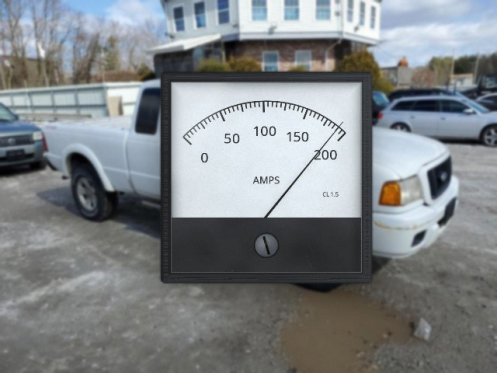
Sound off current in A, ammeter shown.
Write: 190 A
